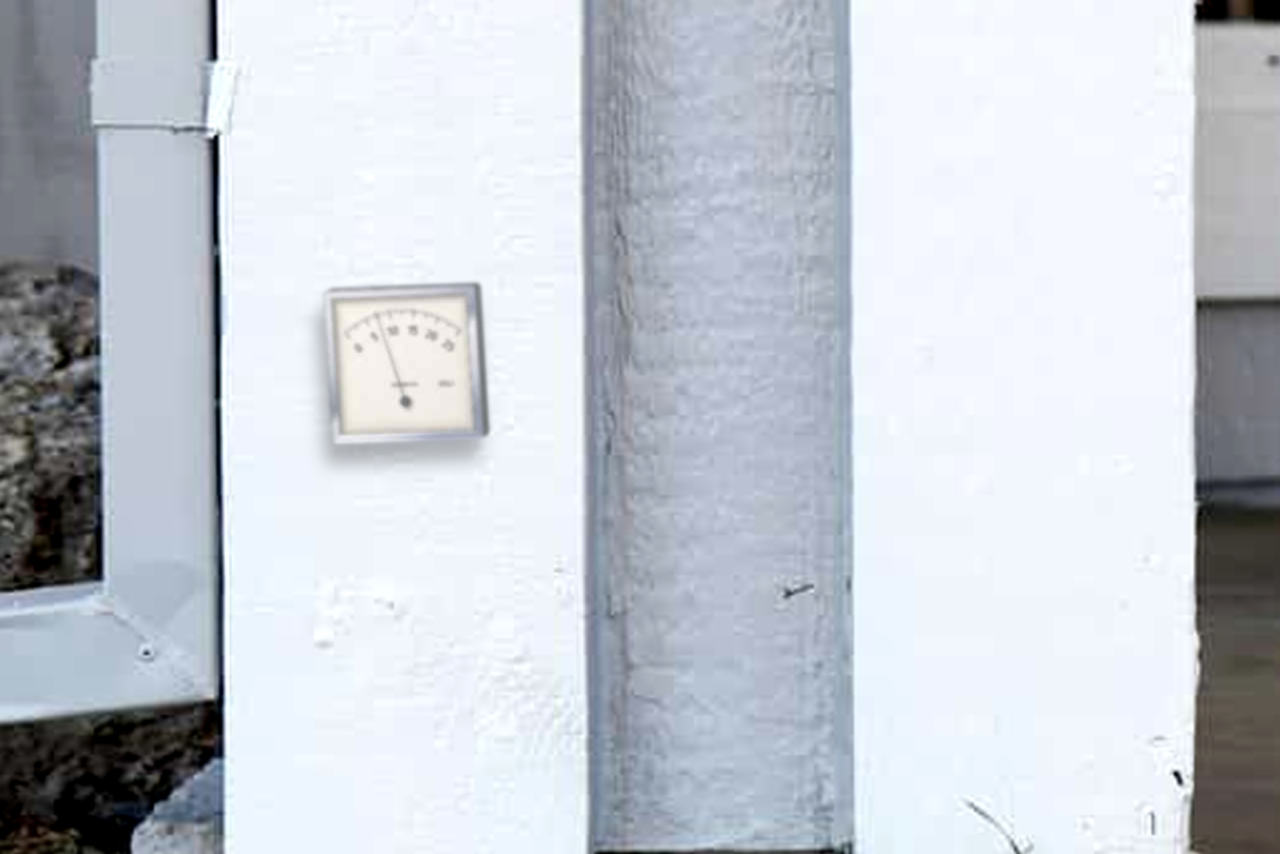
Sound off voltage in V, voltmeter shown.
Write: 7.5 V
